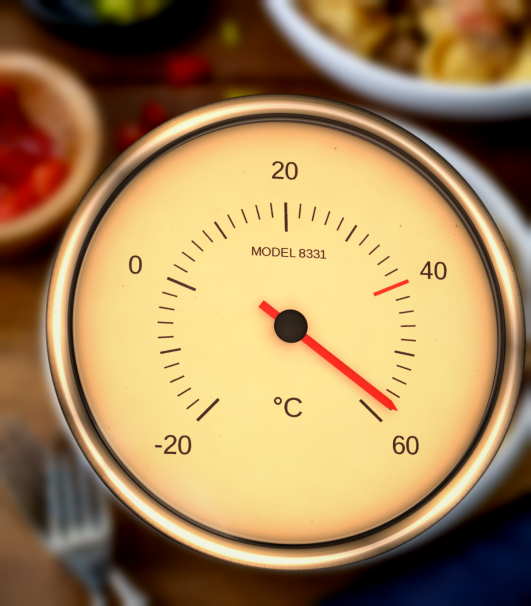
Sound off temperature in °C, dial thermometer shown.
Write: 58 °C
